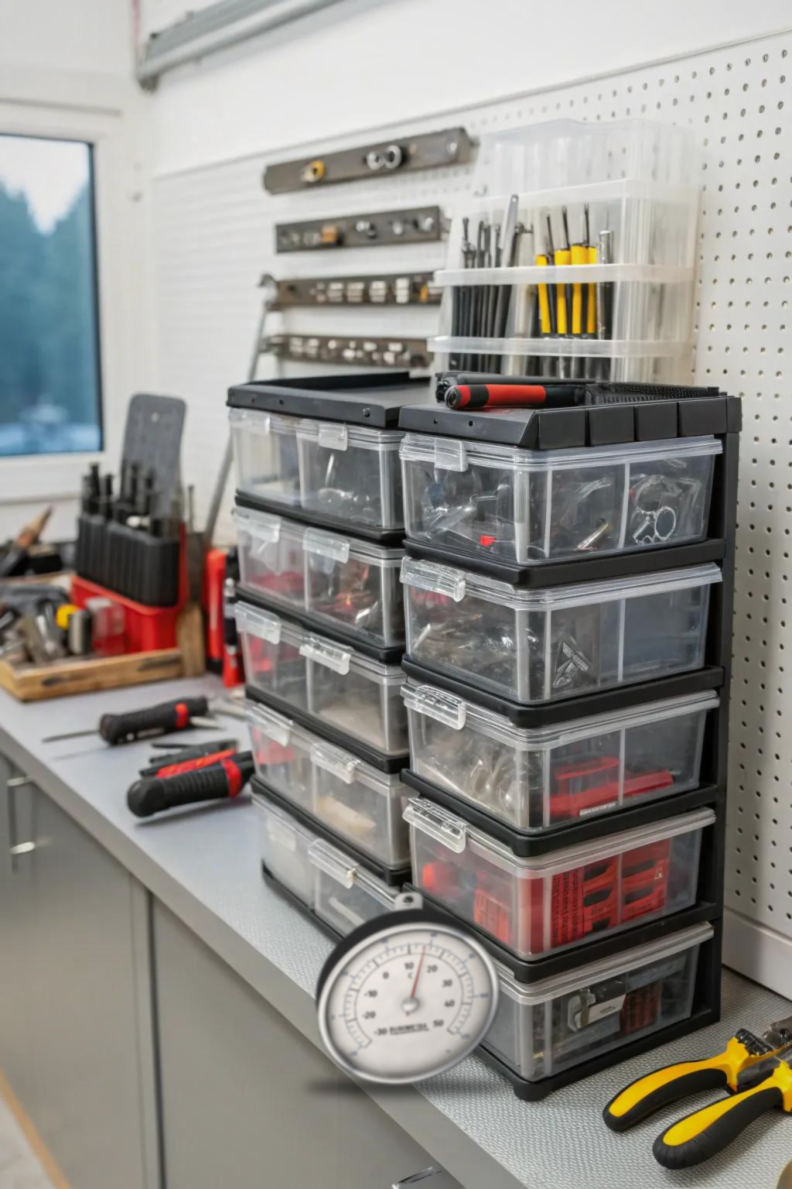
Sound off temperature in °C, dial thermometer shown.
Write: 14 °C
